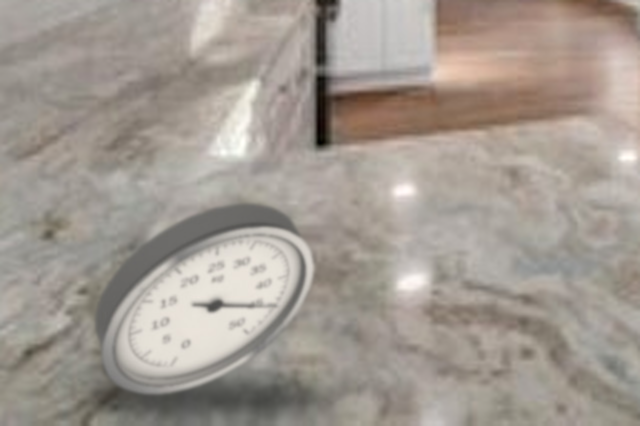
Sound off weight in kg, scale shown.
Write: 45 kg
